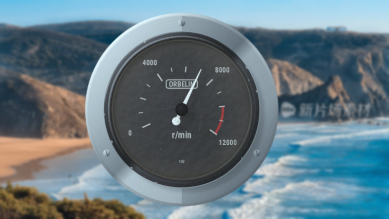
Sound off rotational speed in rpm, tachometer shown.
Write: 7000 rpm
